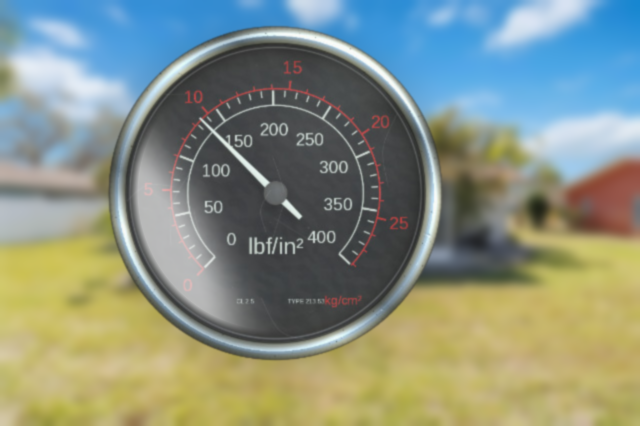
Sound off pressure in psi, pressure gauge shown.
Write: 135 psi
